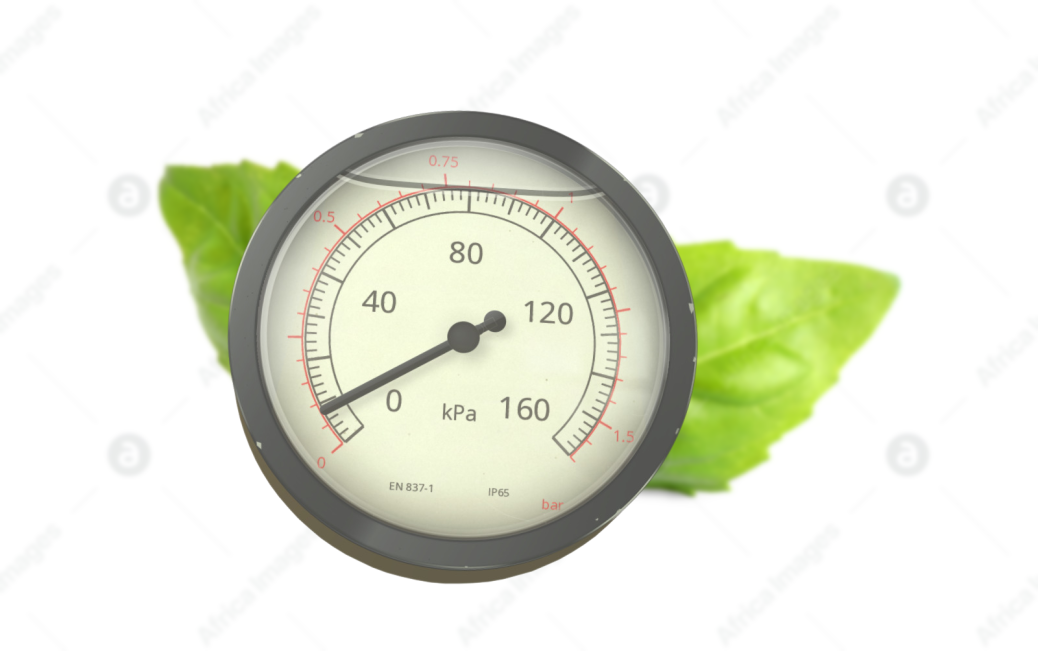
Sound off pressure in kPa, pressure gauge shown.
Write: 8 kPa
